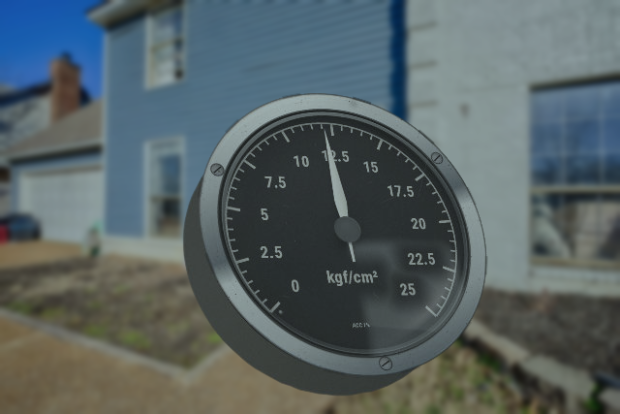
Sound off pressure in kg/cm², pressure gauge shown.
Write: 12 kg/cm²
